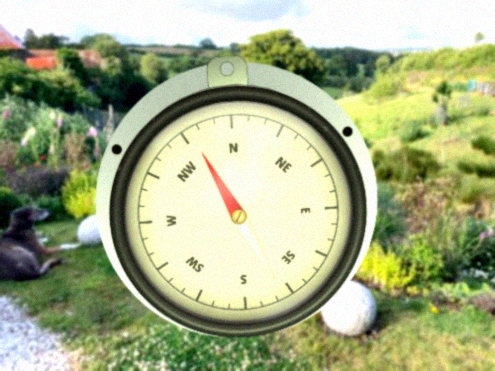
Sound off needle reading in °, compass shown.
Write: 335 °
